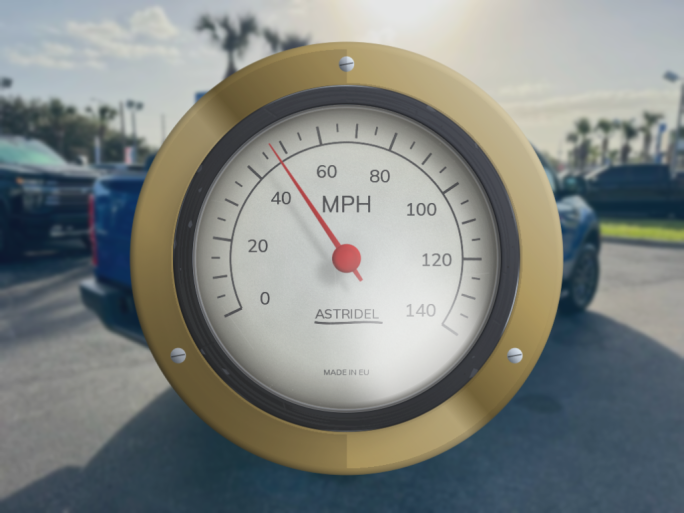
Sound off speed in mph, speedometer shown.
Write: 47.5 mph
